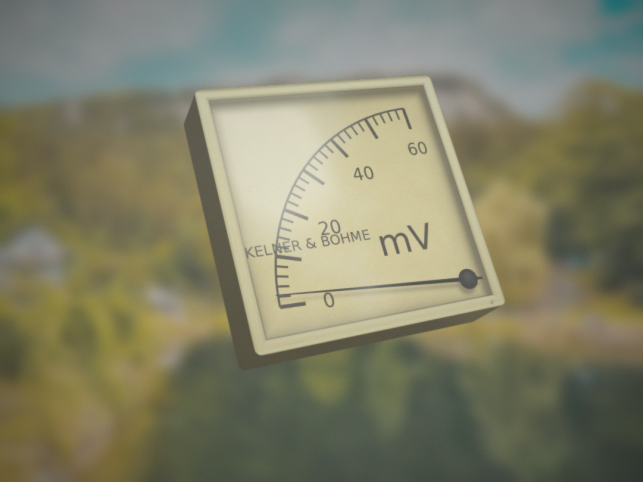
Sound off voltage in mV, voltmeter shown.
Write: 2 mV
